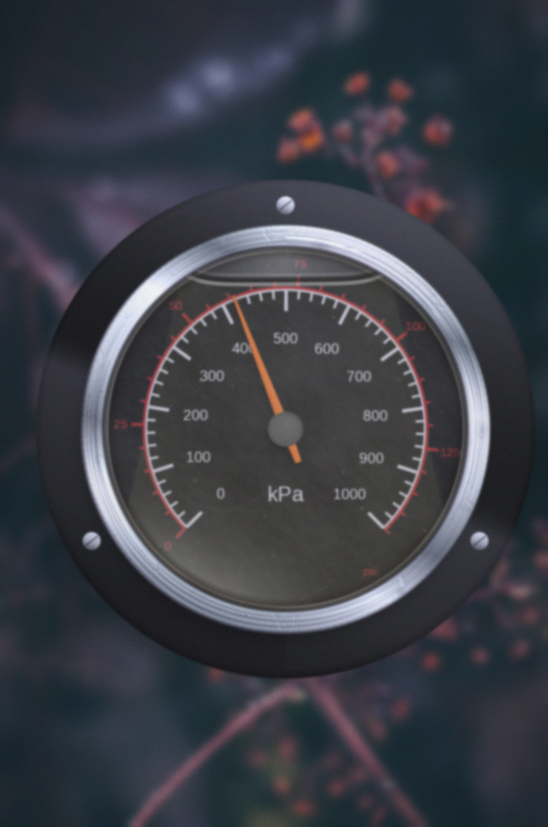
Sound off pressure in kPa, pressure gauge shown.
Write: 420 kPa
